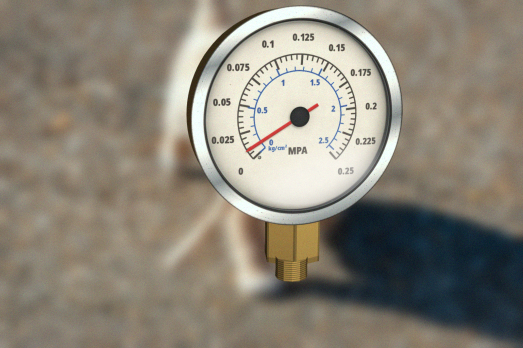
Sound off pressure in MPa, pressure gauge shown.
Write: 0.01 MPa
